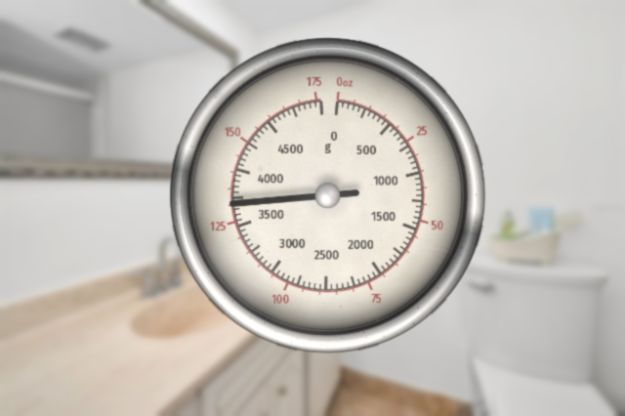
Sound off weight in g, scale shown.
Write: 3700 g
